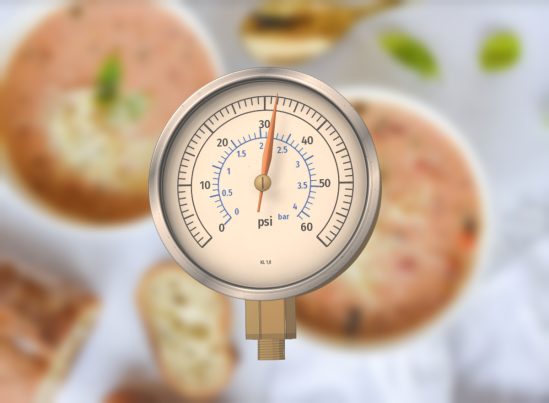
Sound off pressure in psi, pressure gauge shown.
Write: 32 psi
